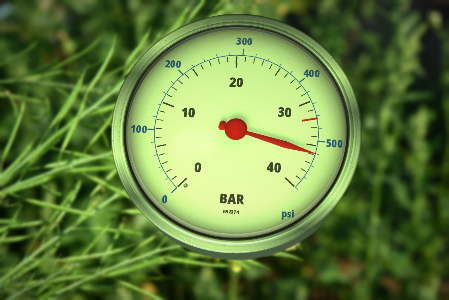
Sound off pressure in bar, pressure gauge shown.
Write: 36 bar
